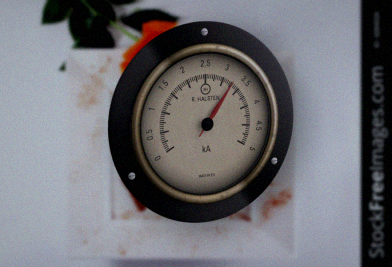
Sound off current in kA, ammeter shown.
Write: 3.25 kA
